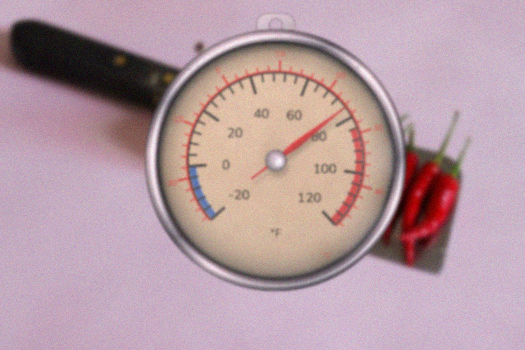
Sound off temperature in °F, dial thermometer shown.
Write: 76 °F
